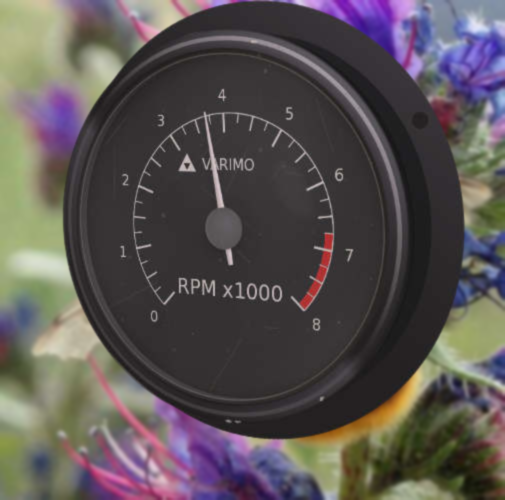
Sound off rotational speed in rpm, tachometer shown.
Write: 3750 rpm
